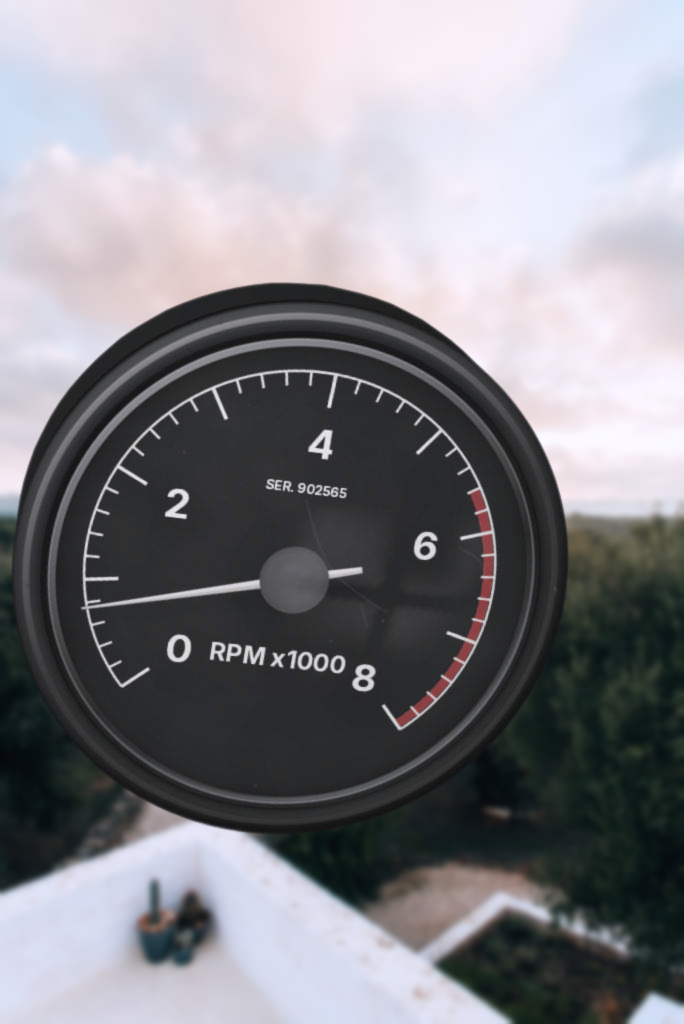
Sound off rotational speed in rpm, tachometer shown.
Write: 800 rpm
